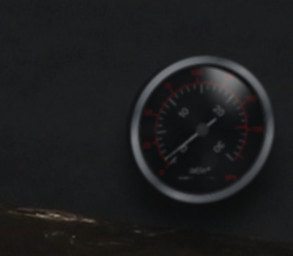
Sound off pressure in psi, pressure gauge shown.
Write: 1 psi
